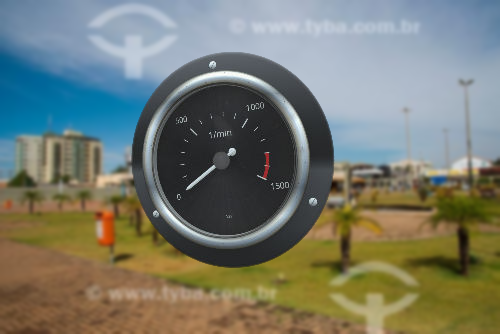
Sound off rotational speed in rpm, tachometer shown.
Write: 0 rpm
